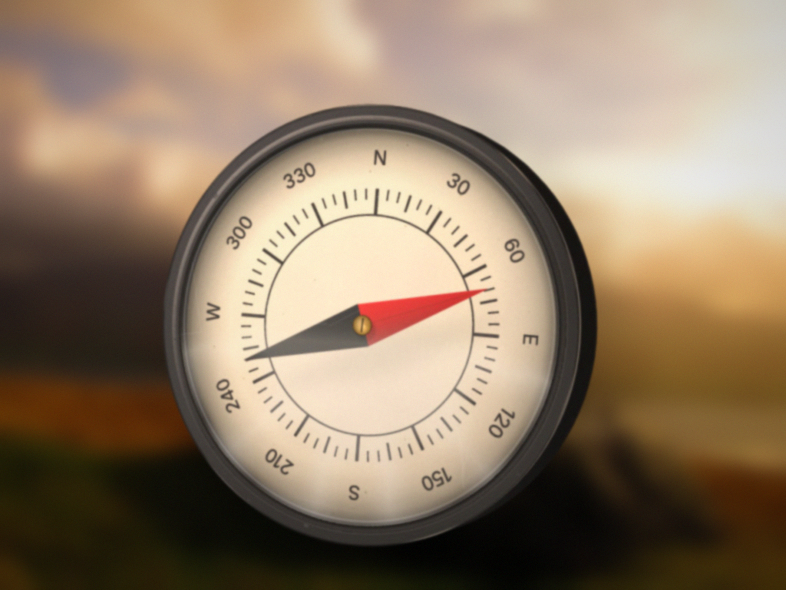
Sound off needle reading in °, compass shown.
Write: 70 °
